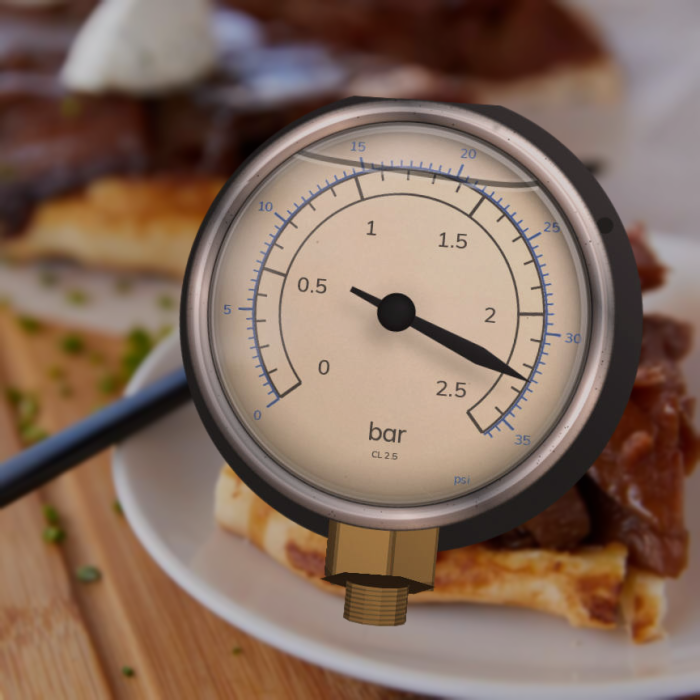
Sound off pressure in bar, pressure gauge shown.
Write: 2.25 bar
